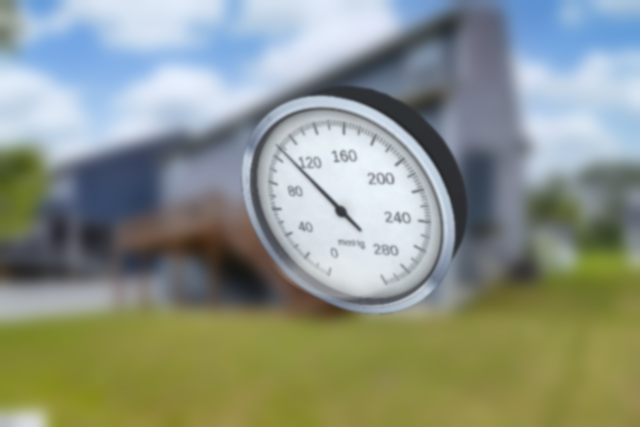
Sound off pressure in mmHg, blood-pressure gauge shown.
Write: 110 mmHg
